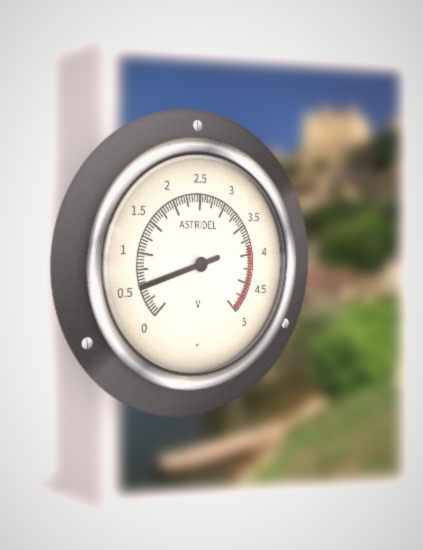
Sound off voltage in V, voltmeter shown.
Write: 0.5 V
